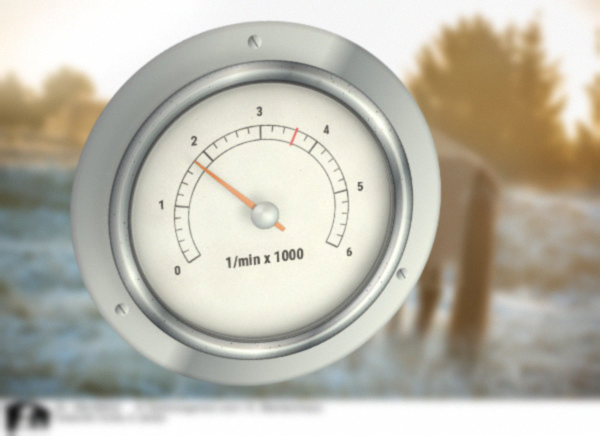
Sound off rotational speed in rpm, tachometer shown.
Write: 1800 rpm
